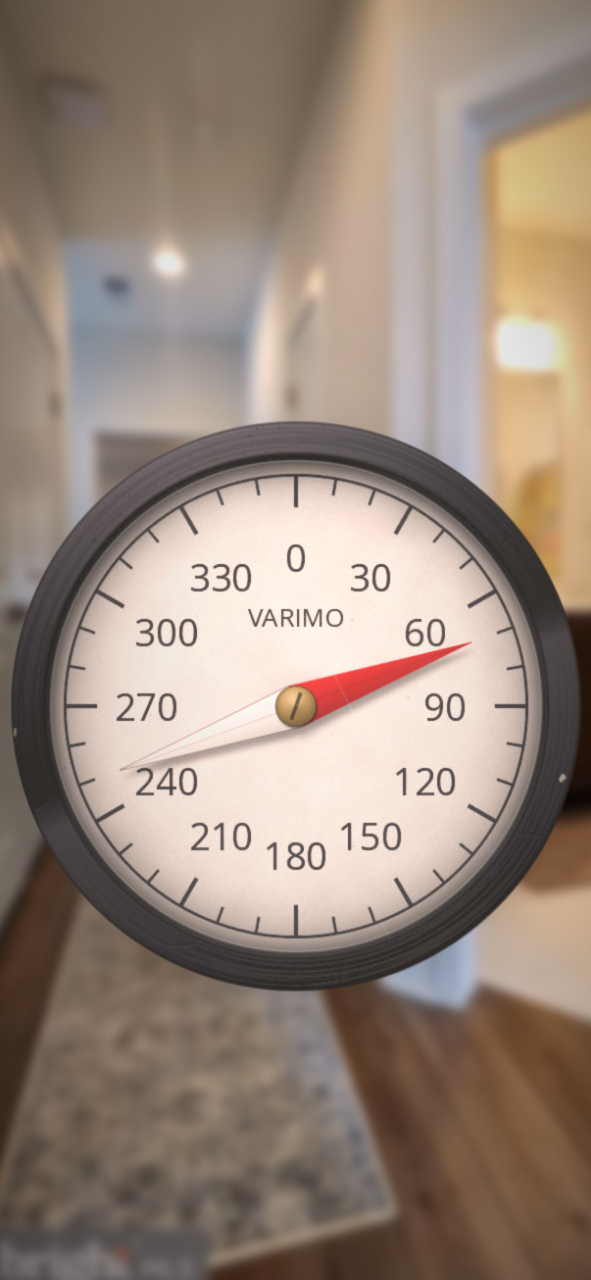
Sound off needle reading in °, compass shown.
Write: 70 °
